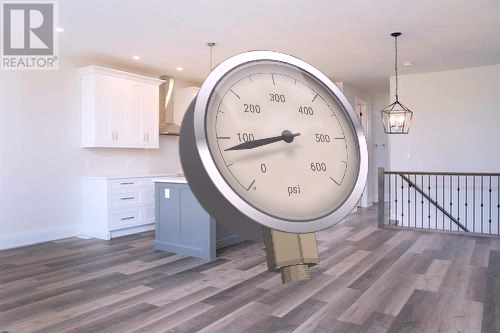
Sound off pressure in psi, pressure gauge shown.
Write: 75 psi
